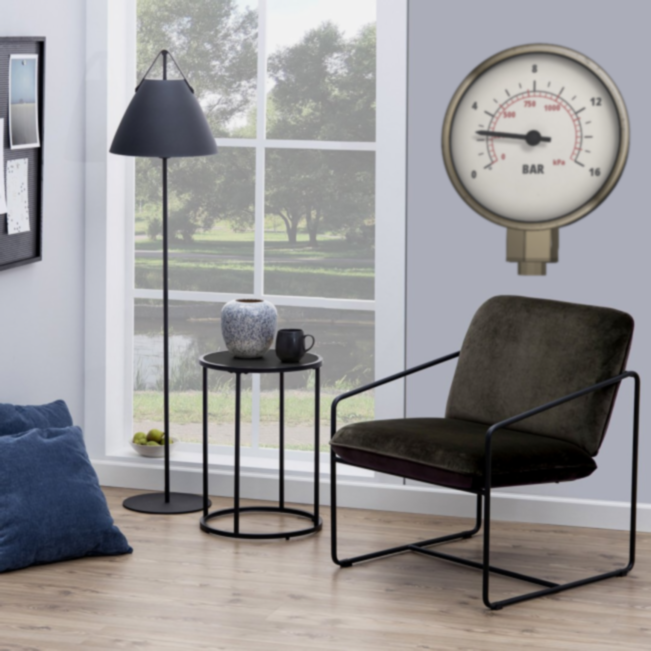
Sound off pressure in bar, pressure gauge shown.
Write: 2.5 bar
